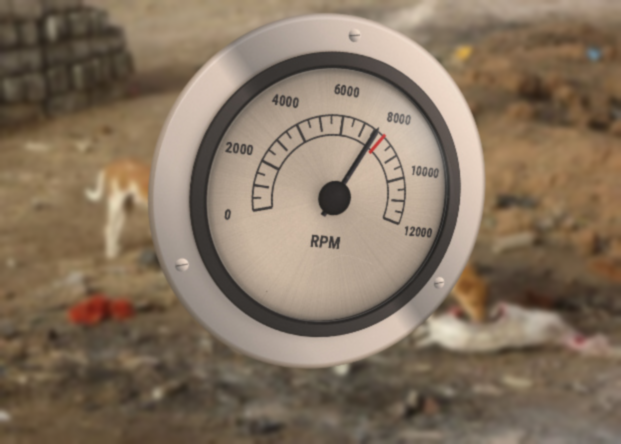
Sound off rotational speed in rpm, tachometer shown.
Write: 7500 rpm
